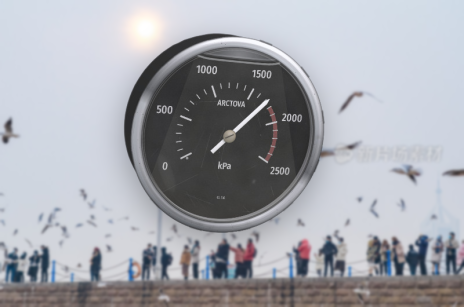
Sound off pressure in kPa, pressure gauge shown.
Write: 1700 kPa
